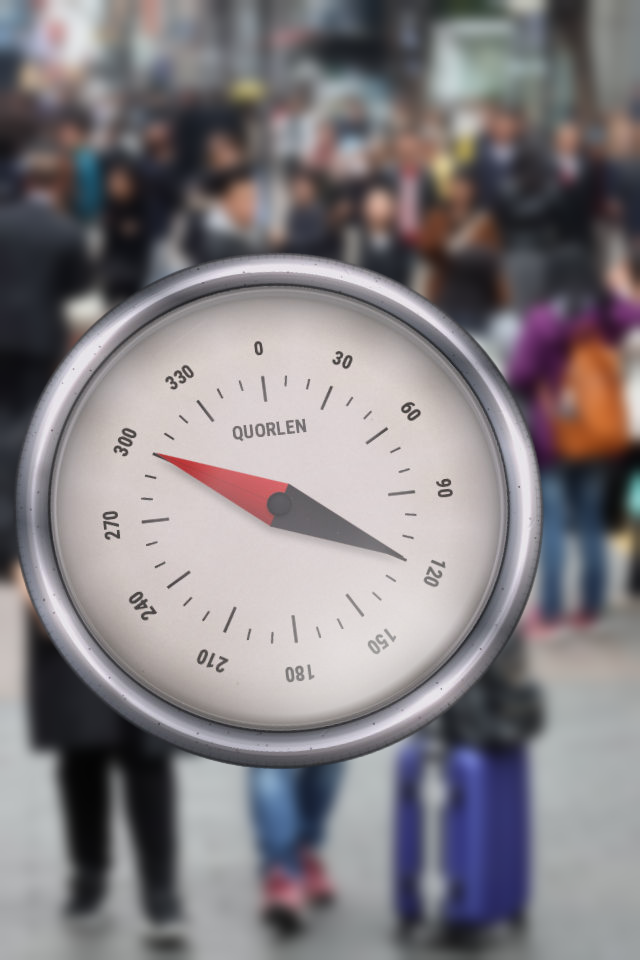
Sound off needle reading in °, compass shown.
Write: 300 °
